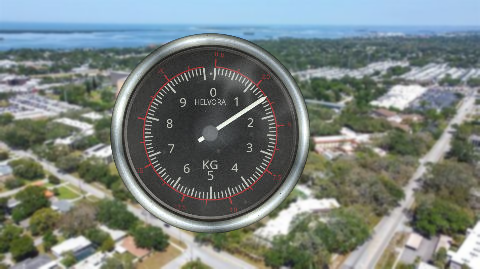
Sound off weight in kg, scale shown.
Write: 1.5 kg
